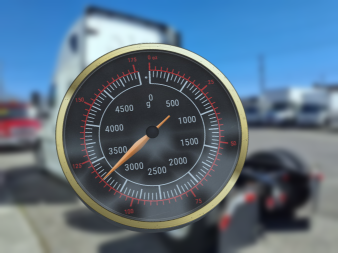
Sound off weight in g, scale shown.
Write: 3250 g
